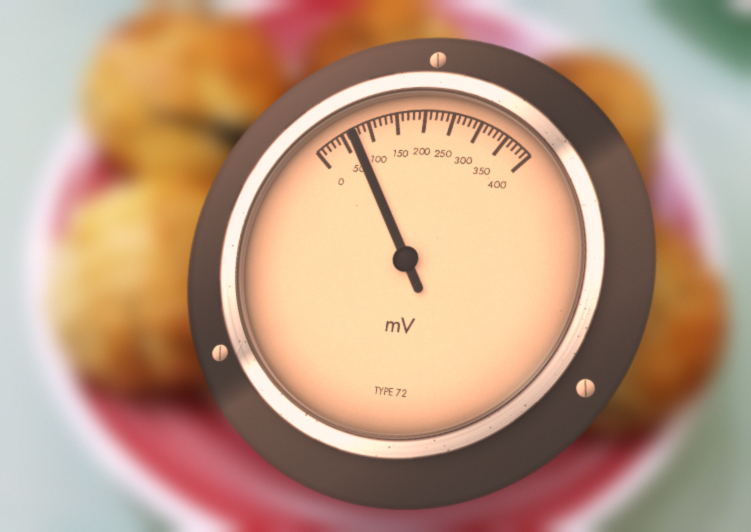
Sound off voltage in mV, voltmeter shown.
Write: 70 mV
